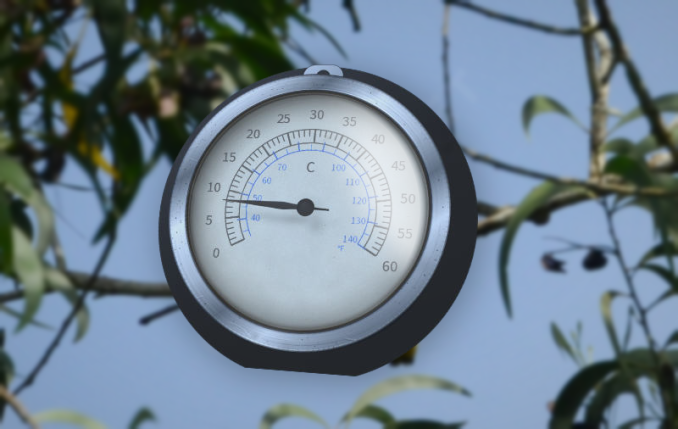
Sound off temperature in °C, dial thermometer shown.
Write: 8 °C
